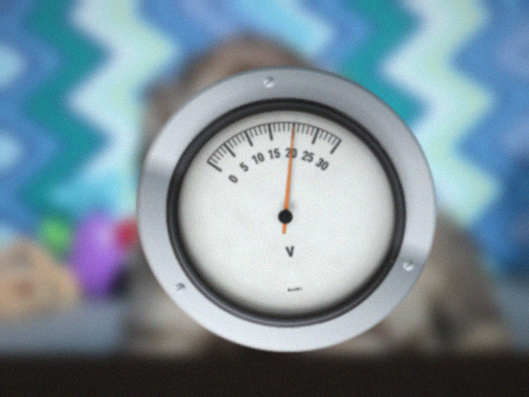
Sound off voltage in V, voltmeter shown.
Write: 20 V
